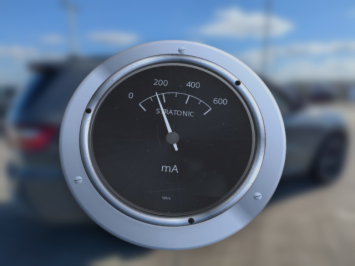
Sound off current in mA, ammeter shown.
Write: 150 mA
